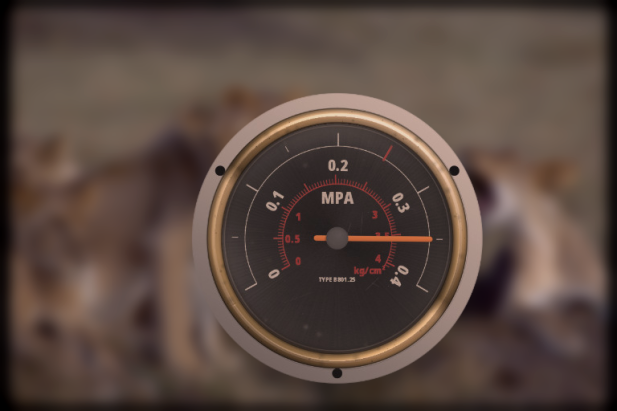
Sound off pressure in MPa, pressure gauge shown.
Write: 0.35 MPa
